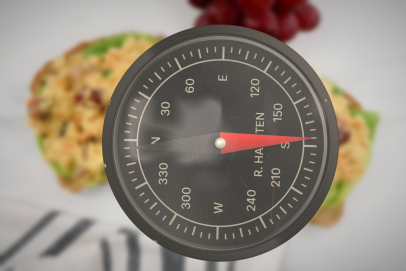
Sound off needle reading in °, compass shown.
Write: 175 °
